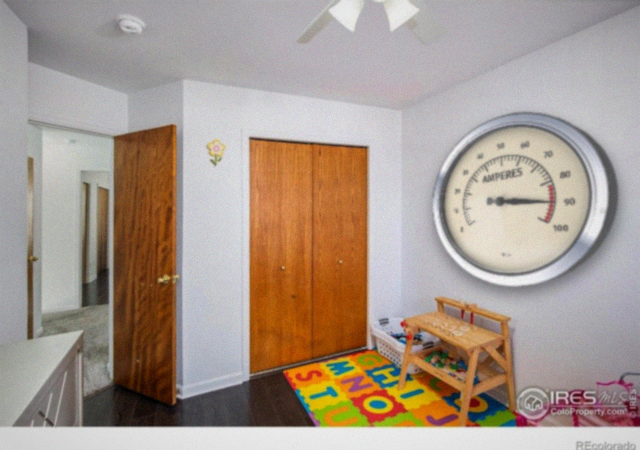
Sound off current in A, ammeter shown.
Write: 90 A
